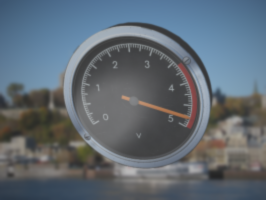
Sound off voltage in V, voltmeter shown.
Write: 4.75 V
